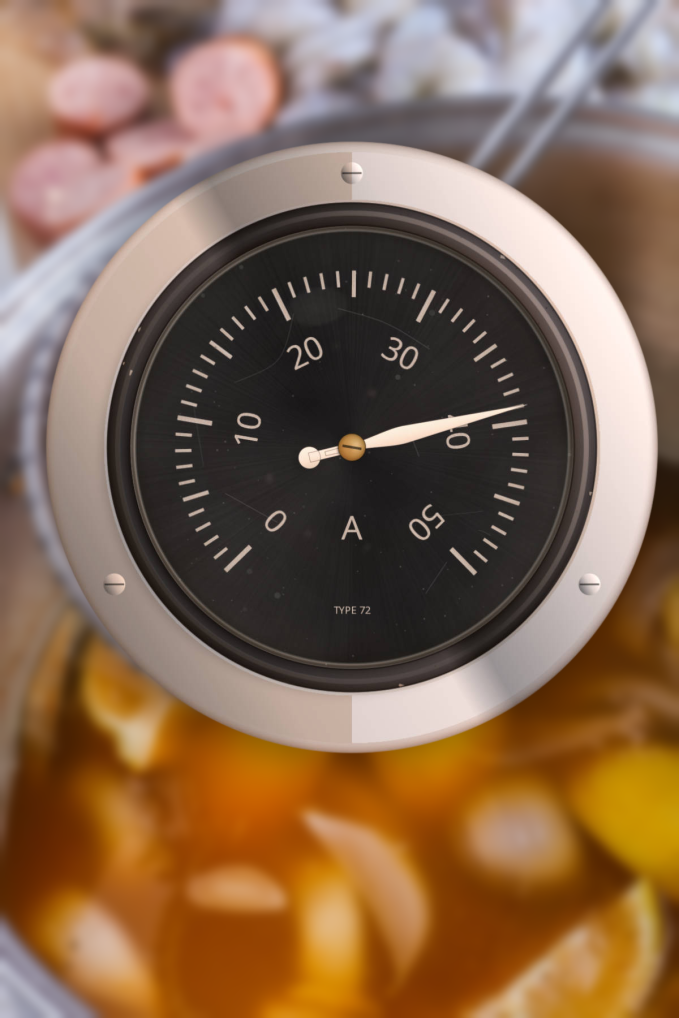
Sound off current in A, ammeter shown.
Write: 39 A
